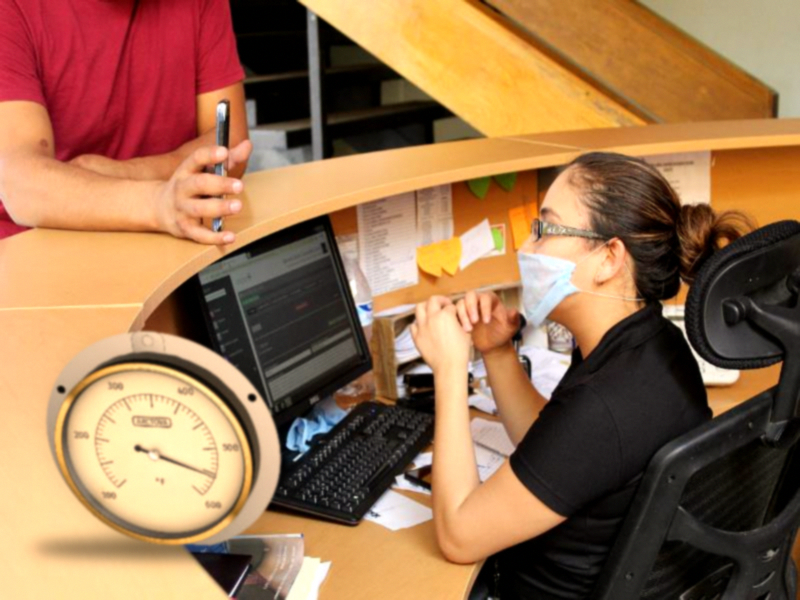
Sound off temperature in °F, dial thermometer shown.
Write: 550 °F
